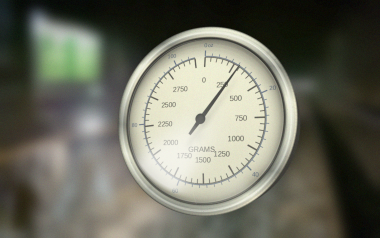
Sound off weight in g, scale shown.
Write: 300 g
